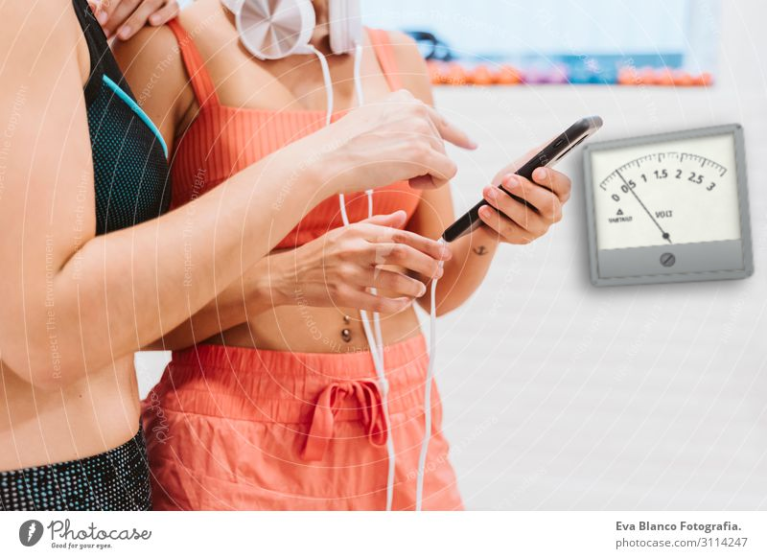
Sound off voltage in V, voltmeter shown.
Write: 0.5 V
